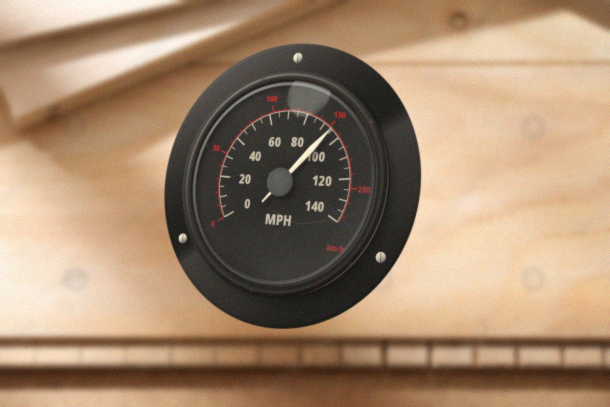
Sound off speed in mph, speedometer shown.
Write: 95 mph
